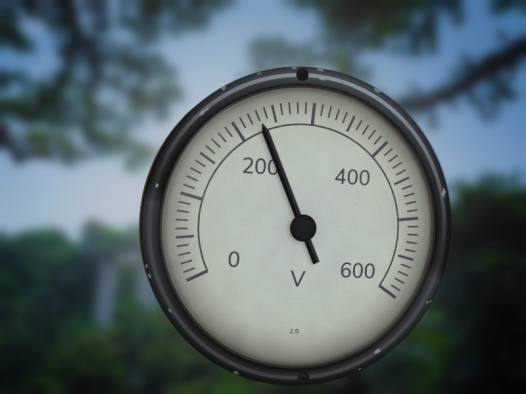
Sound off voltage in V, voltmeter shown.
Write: 230 V
